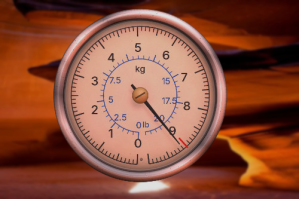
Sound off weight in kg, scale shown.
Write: 9.1 kg
